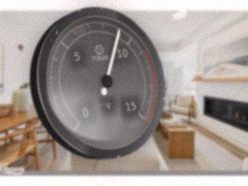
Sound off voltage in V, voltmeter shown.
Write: 9 V
